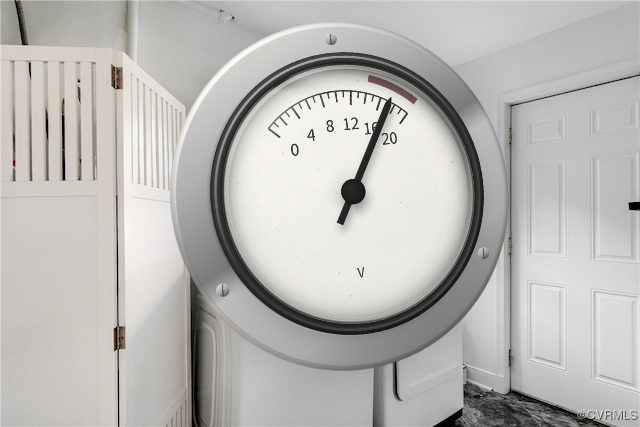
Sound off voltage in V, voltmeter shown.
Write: 17 V
